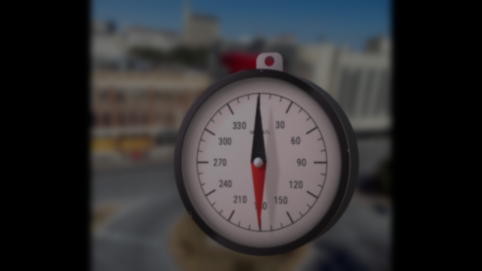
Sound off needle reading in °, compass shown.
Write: 180 °
